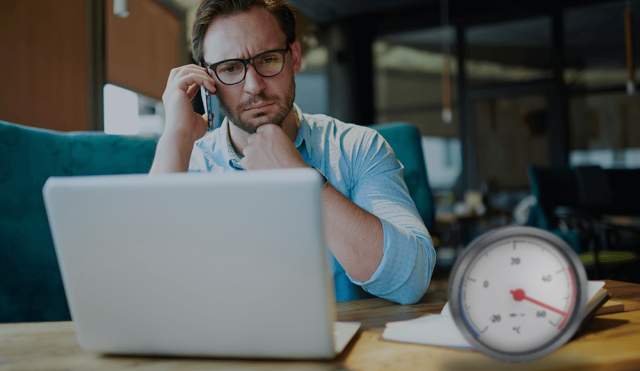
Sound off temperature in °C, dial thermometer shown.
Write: 55 °C
